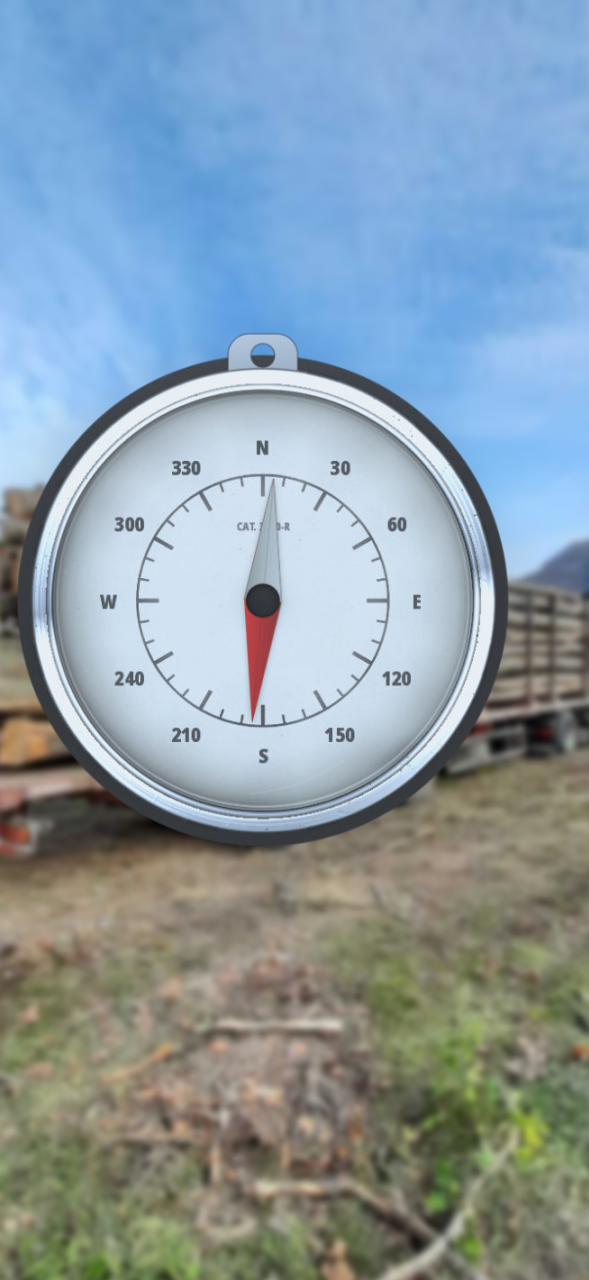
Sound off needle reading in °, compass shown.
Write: 185 °
